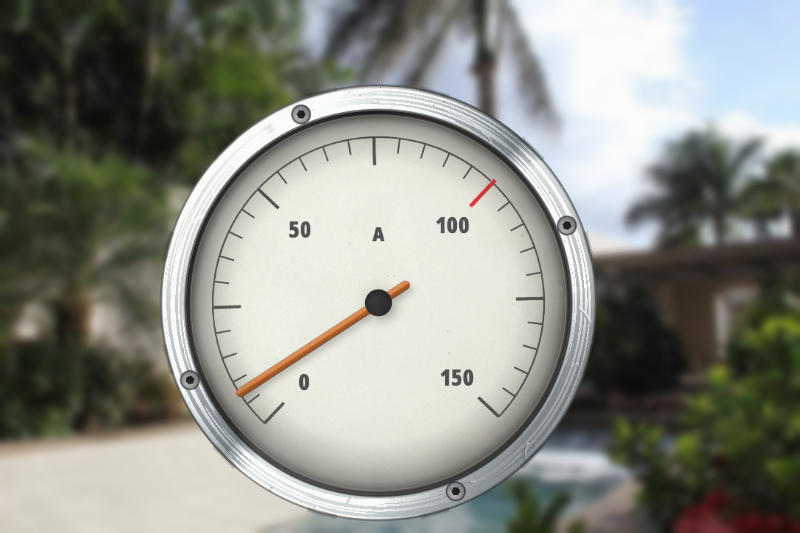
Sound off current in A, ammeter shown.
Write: 7.5 A
